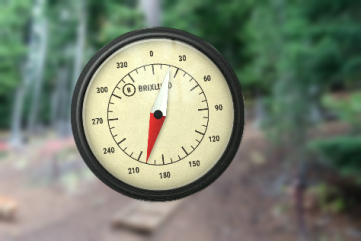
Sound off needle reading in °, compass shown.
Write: 200 °
